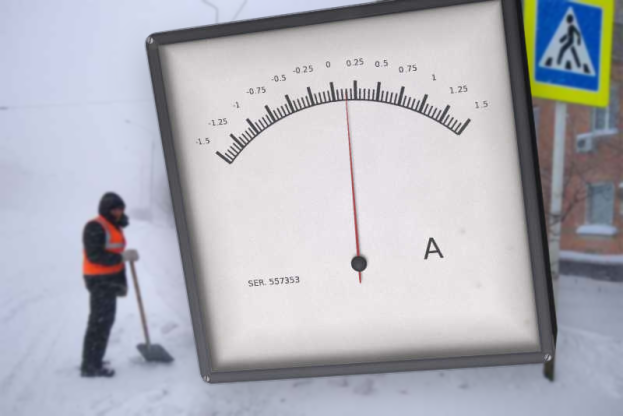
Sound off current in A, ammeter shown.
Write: 0.15 A
